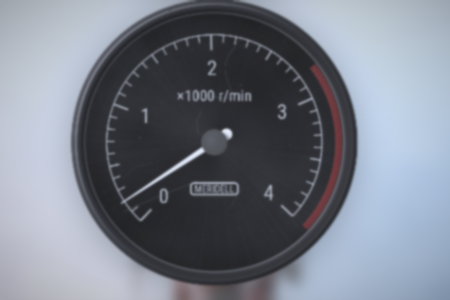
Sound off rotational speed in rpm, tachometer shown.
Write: 200 rpm
